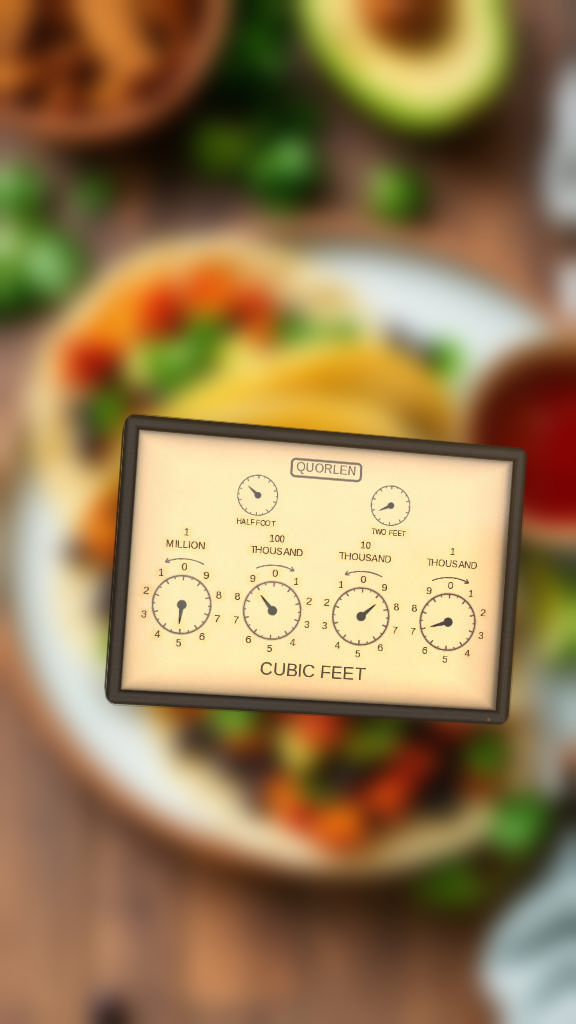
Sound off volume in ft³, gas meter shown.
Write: 488700 ft³
